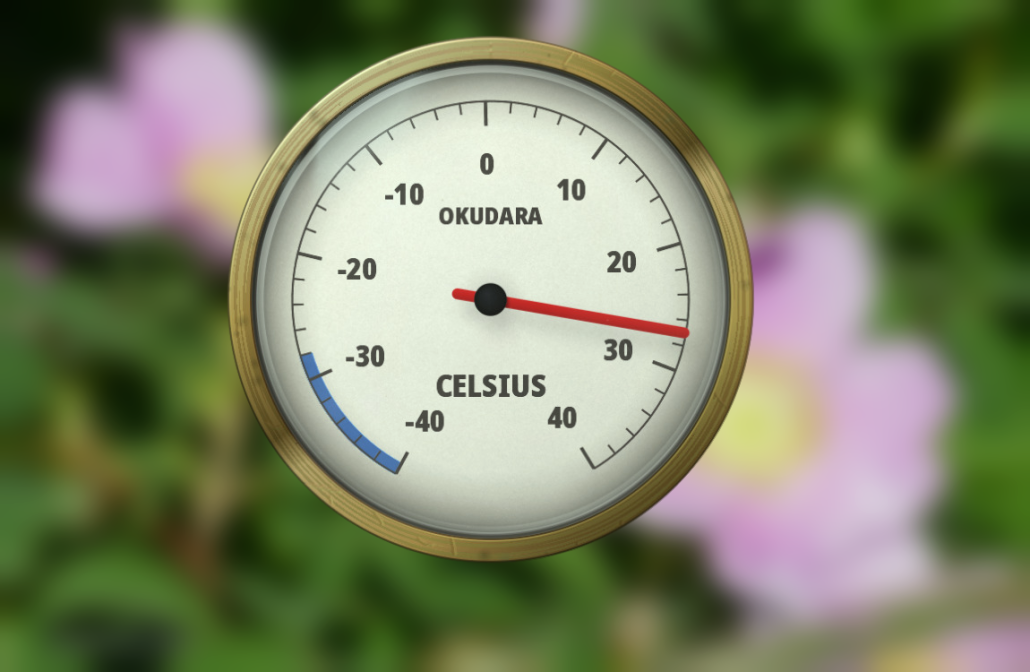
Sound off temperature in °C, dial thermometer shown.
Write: 27 °C
